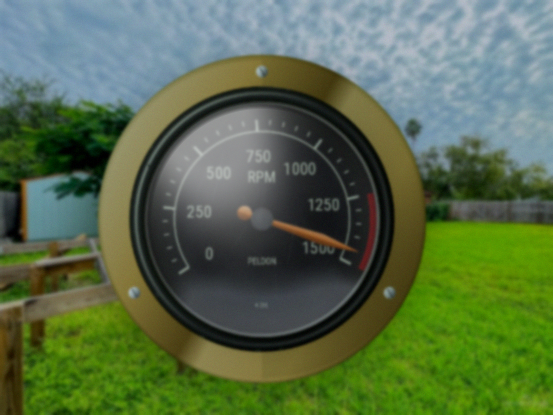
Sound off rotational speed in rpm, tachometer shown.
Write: 1450 rpm
